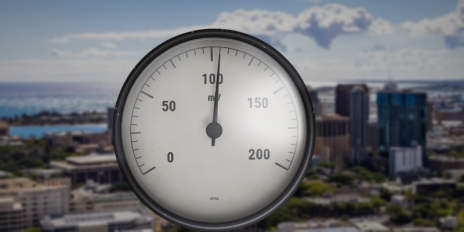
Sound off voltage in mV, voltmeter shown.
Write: 105 mV
